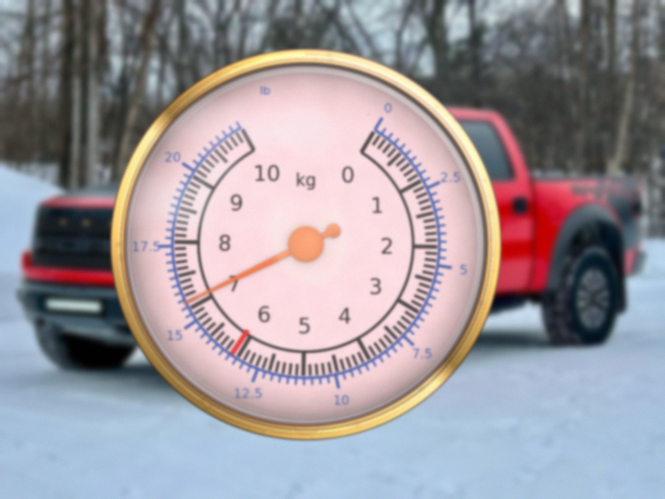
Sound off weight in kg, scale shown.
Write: 7.1 kg
